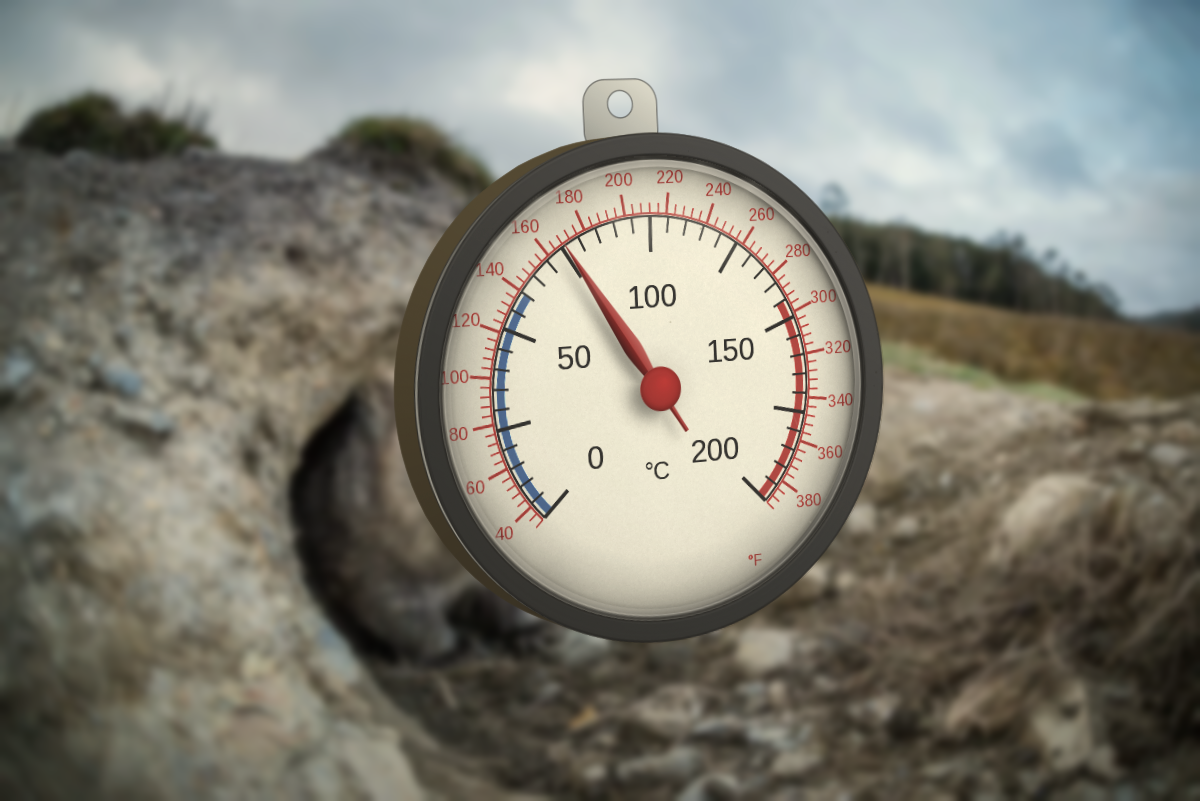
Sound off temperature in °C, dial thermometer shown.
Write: 75 °C
